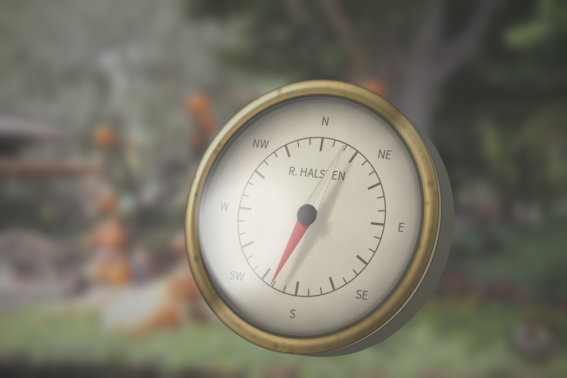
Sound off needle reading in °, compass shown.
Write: 200 °
